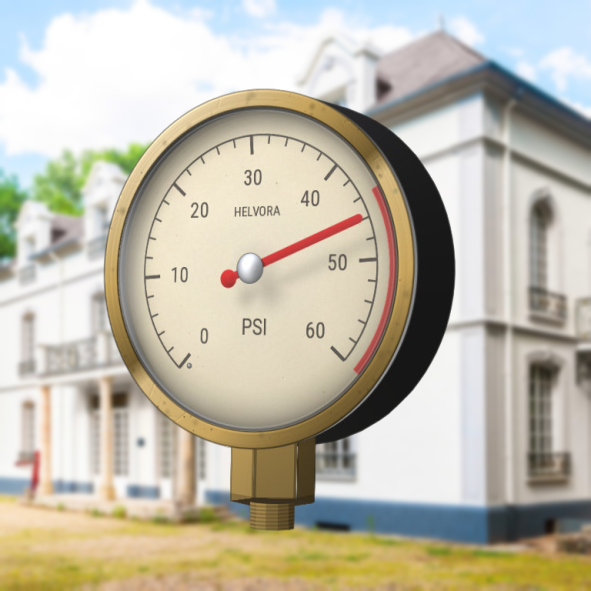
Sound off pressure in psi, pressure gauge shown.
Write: 46 psi
